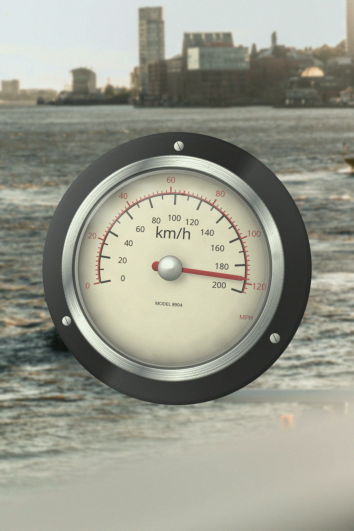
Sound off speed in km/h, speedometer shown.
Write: 190 km/h
